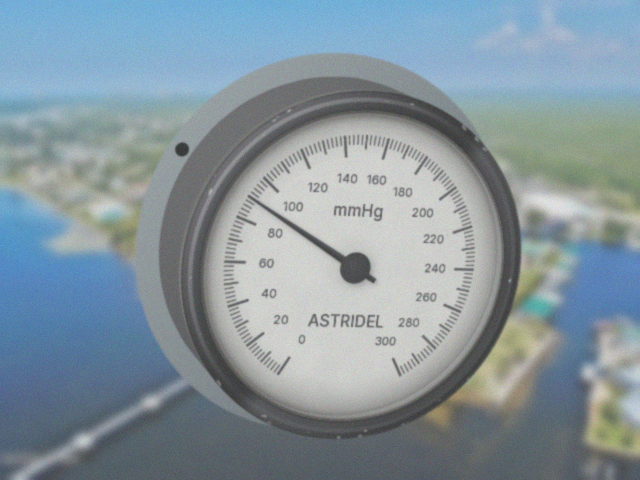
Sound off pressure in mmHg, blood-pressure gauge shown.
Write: 90 mmHg
